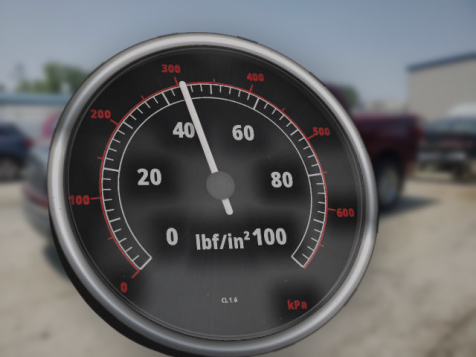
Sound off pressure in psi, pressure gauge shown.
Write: 44 psi
